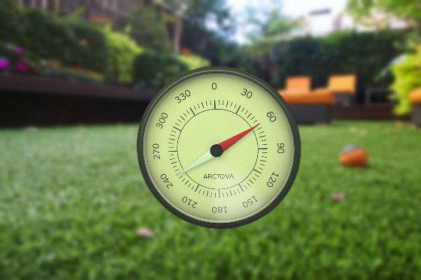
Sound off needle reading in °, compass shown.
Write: 60 °
